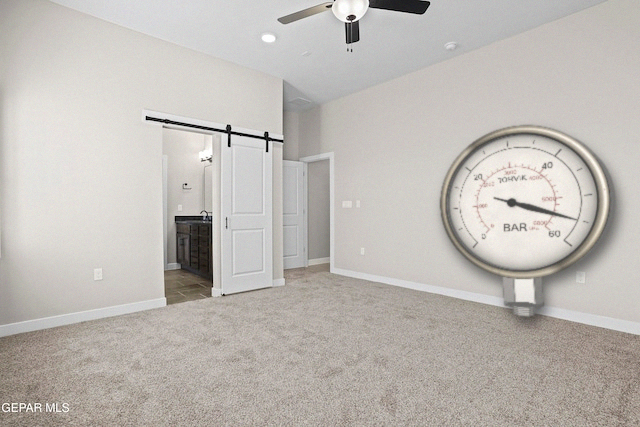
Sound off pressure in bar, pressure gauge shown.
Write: 55 bar
